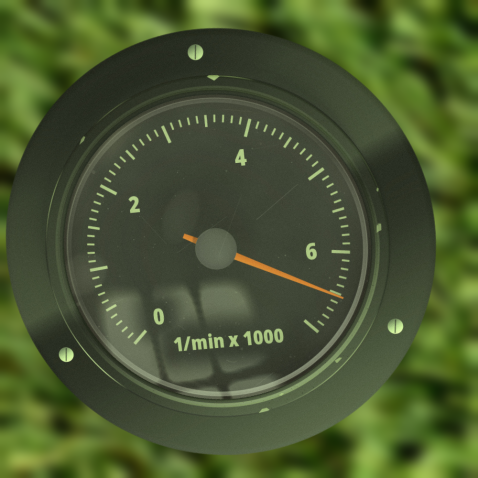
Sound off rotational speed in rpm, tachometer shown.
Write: 6500 rpm
